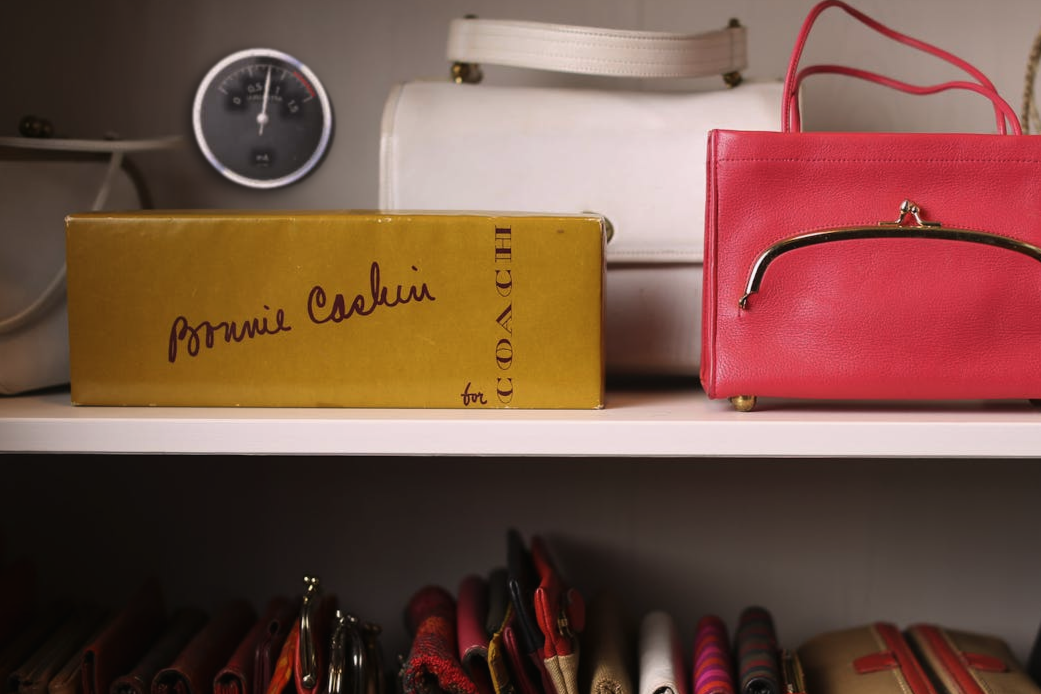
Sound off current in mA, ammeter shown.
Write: 0.8 mA
